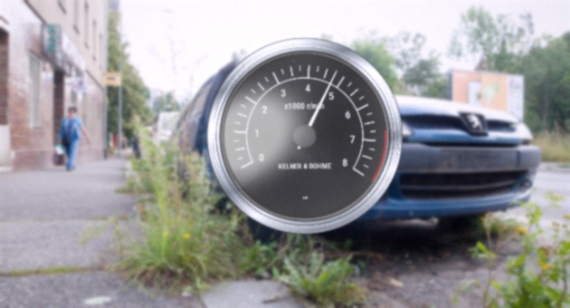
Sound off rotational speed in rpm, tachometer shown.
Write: 4750 rpm
